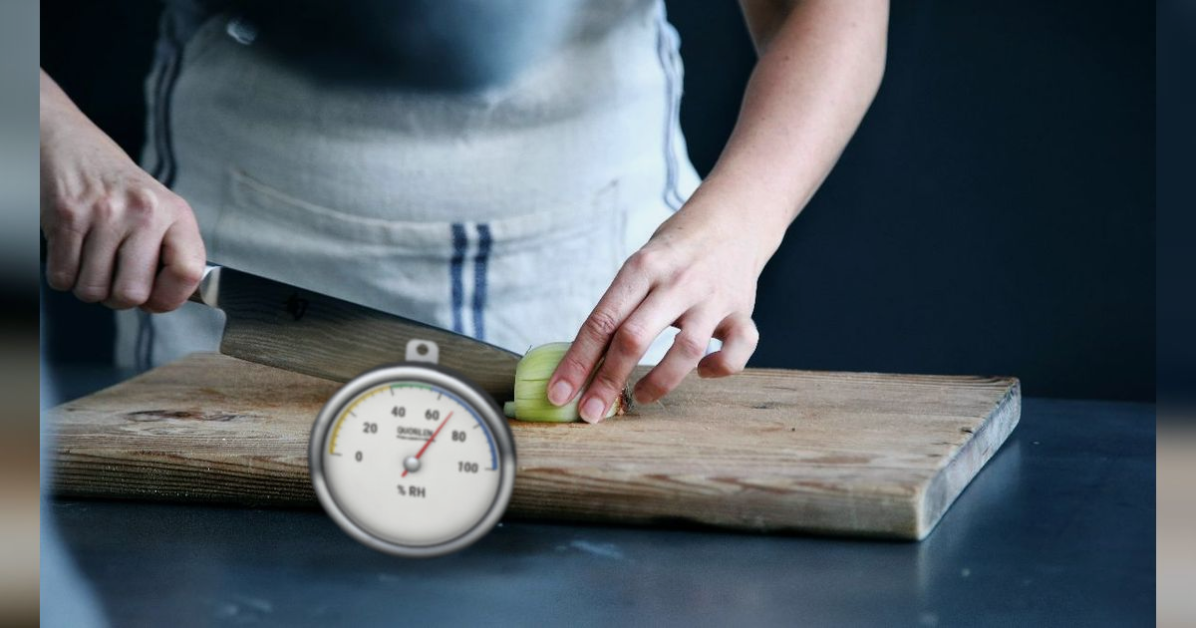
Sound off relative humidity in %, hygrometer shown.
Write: 68 %
